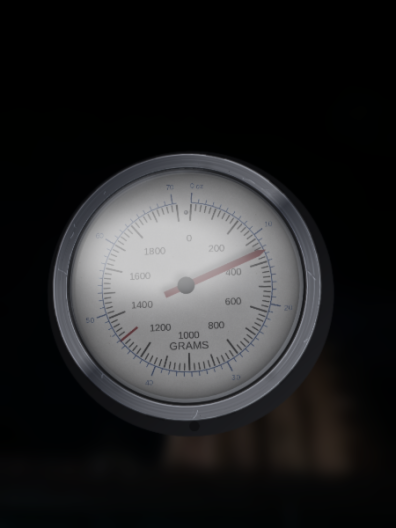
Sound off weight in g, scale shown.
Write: 360 g
